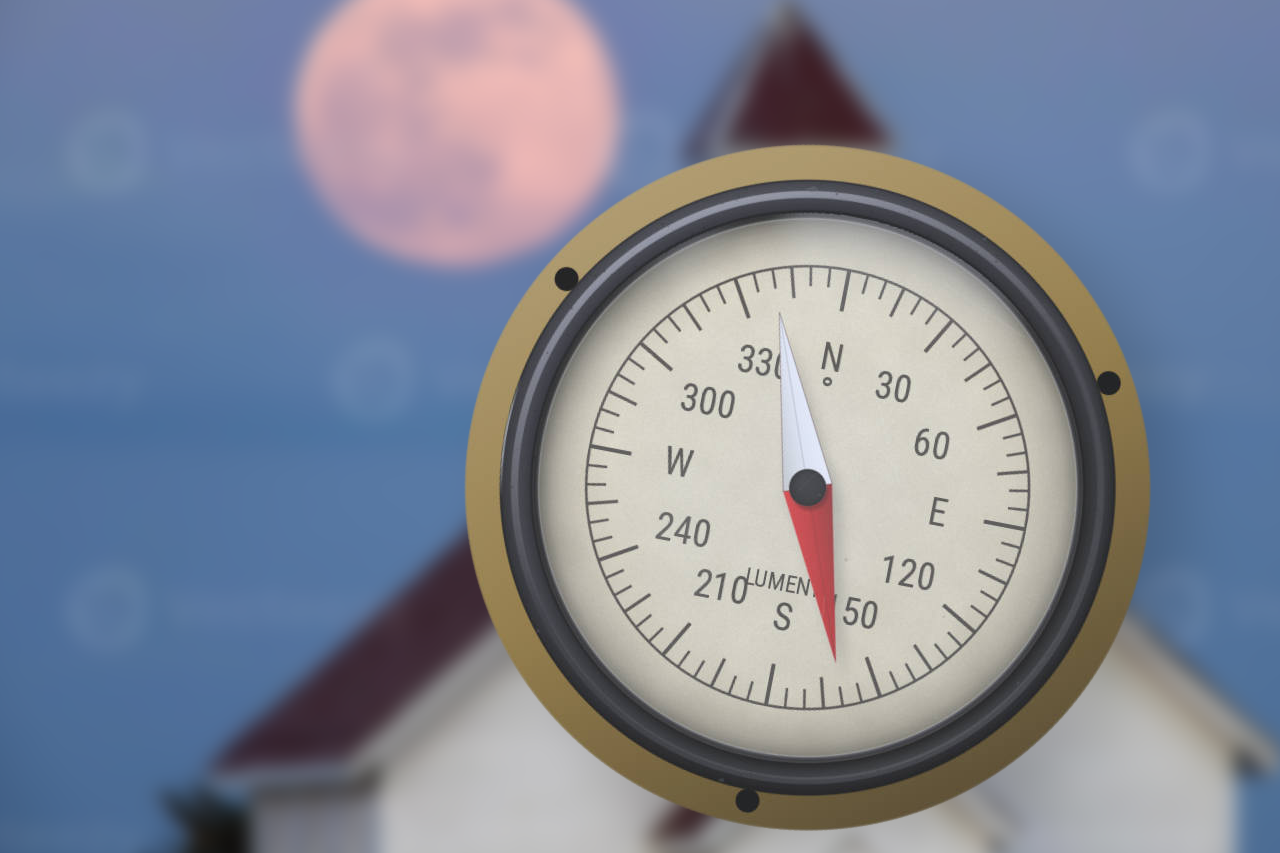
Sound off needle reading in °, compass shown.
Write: 160 °
